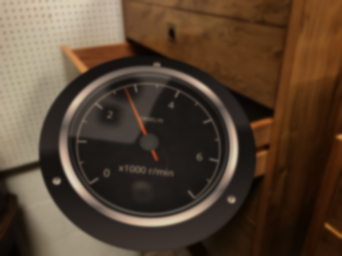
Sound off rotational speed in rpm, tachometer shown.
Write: 2750 rpm
